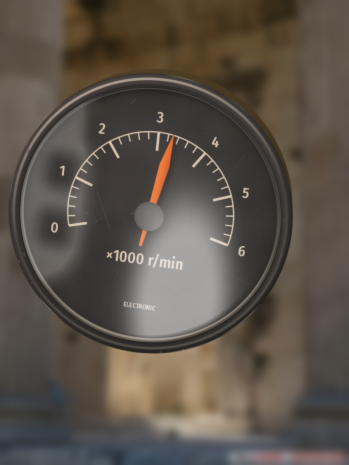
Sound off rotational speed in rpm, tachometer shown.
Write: 3300 rpm
